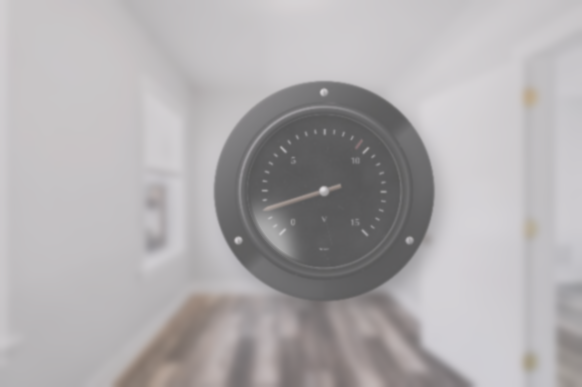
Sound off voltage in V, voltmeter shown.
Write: 1.5 V
